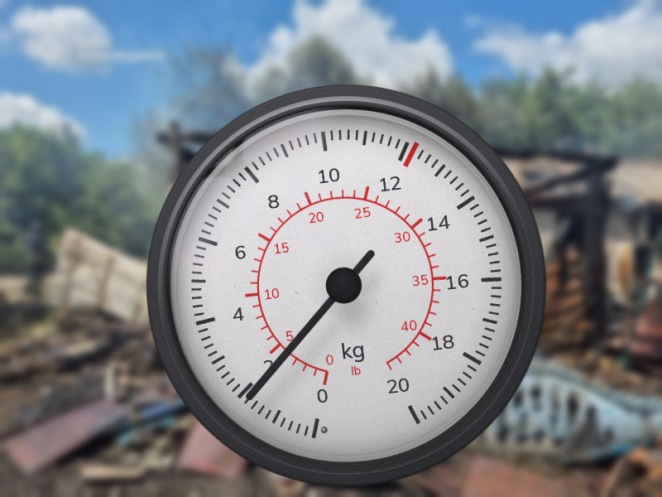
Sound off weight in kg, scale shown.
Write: 1.8 kg
